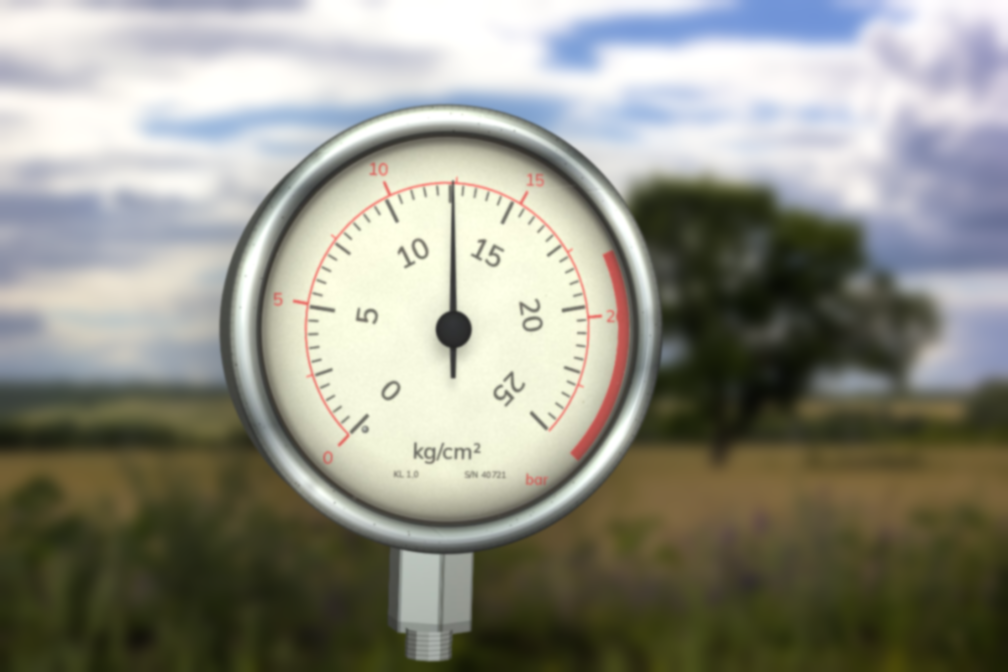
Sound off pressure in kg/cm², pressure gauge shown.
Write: 12.5 kg/cm²
